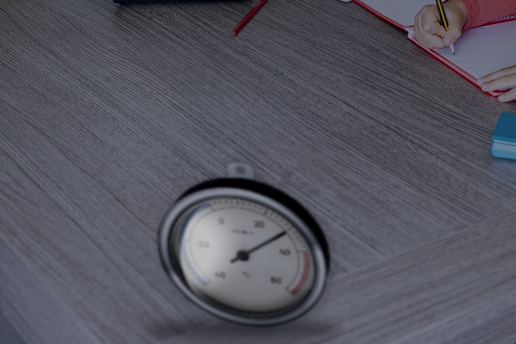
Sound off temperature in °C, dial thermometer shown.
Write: 30 °C
